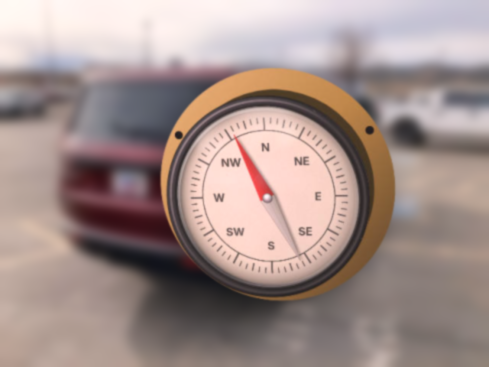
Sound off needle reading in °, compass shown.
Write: 335 °
